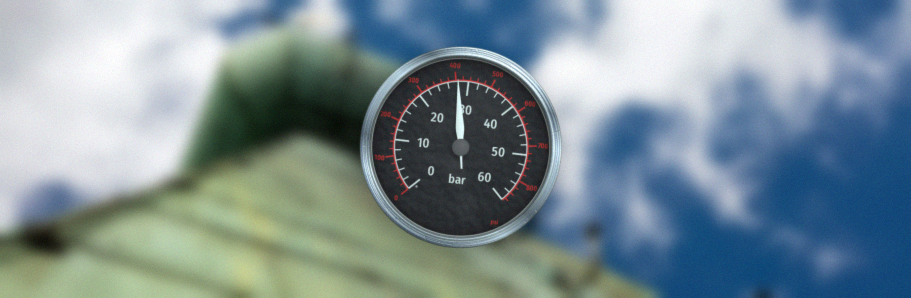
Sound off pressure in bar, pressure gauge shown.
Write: 28 bar
